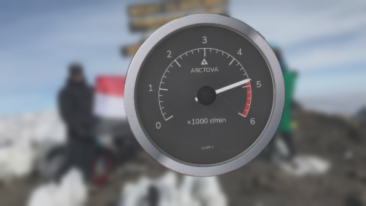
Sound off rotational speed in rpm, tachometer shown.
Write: 4800 rpm
